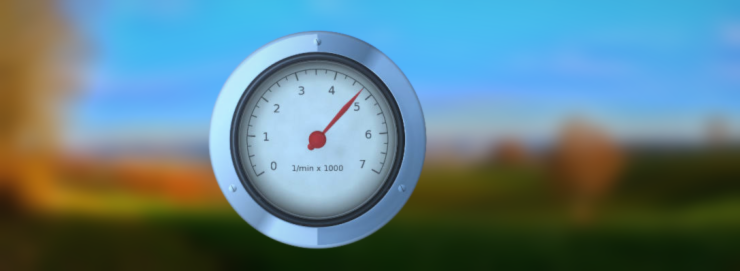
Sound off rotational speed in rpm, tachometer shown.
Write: 4750 rpm
